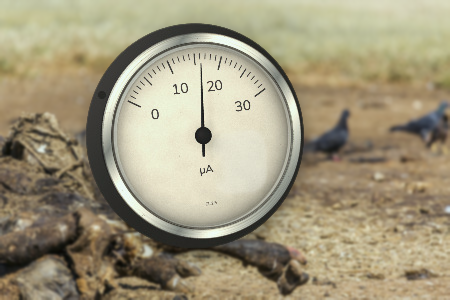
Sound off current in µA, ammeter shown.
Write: 16 µA
